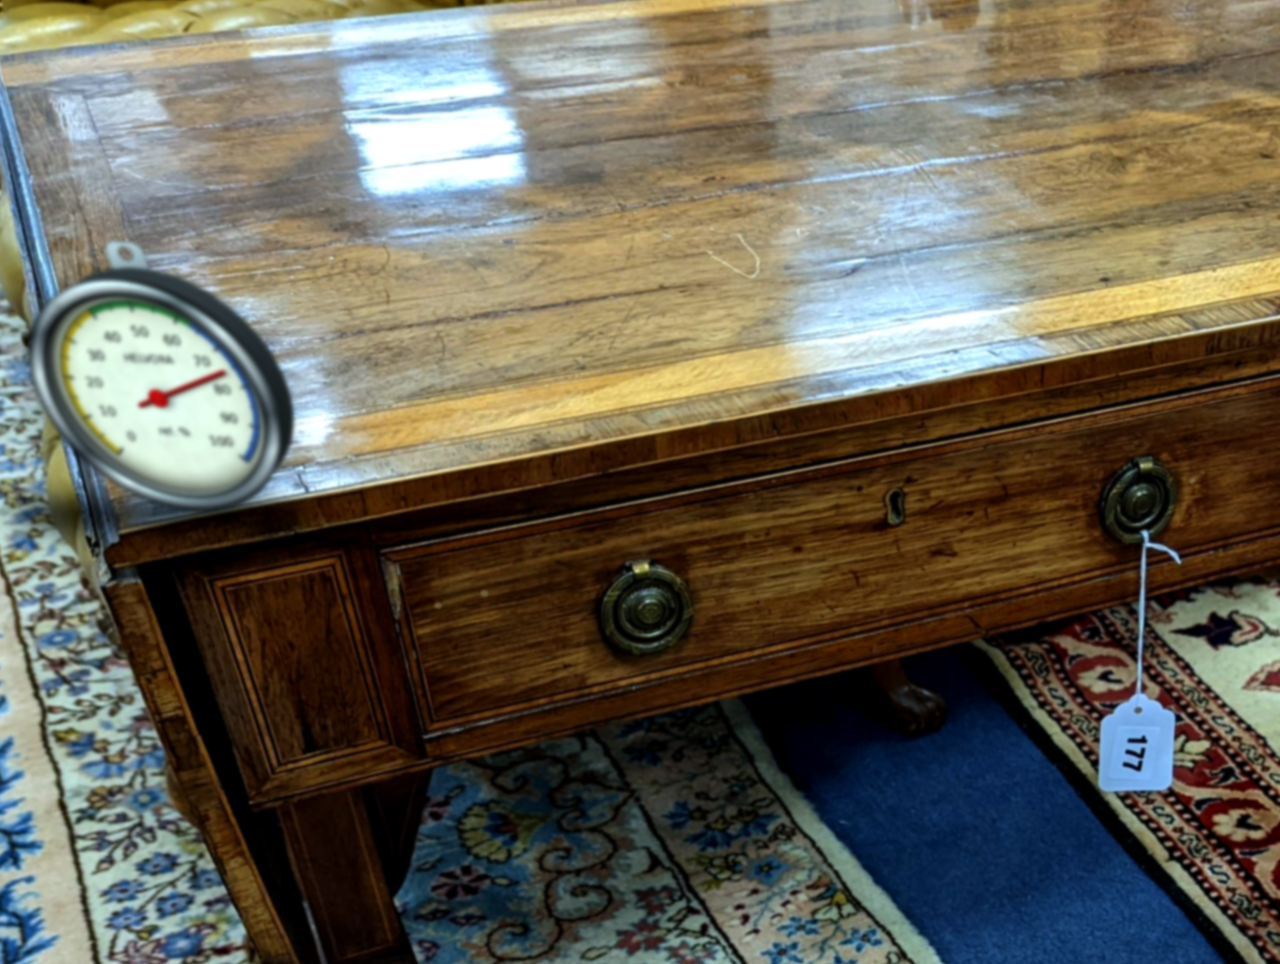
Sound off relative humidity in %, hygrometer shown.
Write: 75 %
